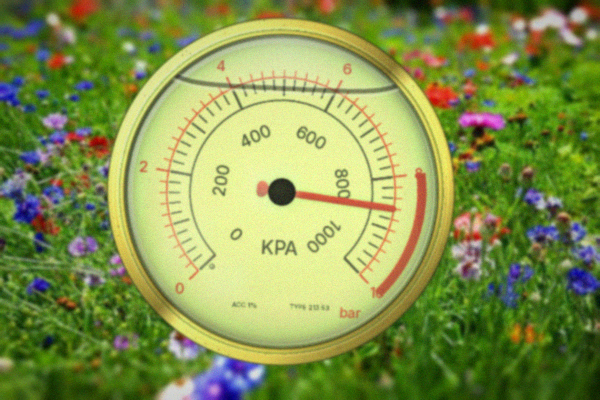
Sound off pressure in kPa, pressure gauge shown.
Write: 860 kPa
